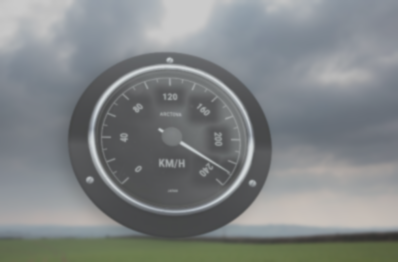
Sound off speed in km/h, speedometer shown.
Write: 230 km/h
